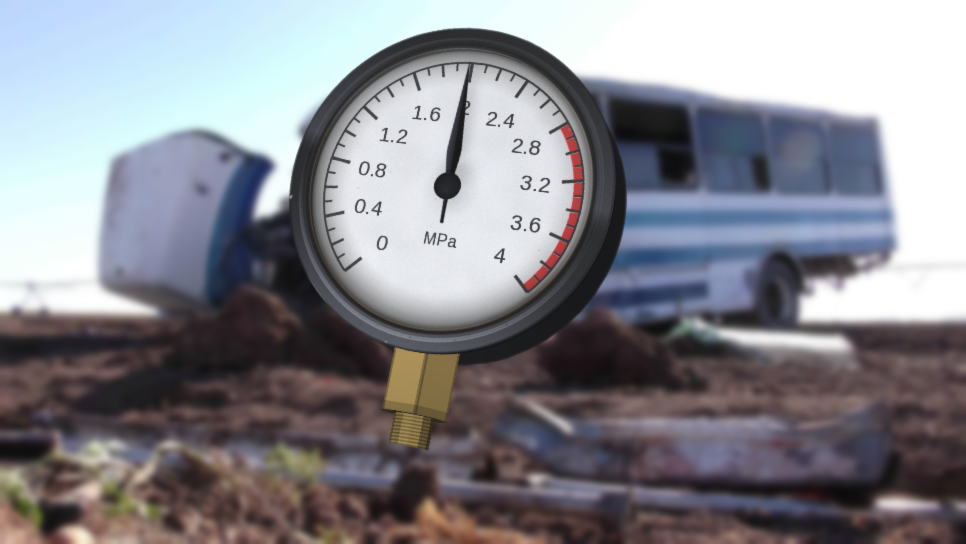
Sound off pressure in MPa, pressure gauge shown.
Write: 2 MPa
